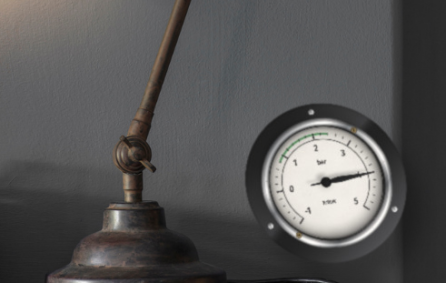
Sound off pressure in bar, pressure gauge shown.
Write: 4 bar
